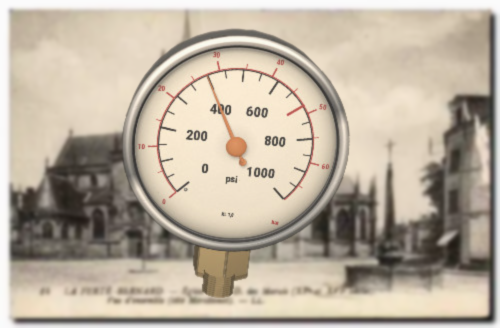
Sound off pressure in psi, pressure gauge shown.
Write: 400 psi
